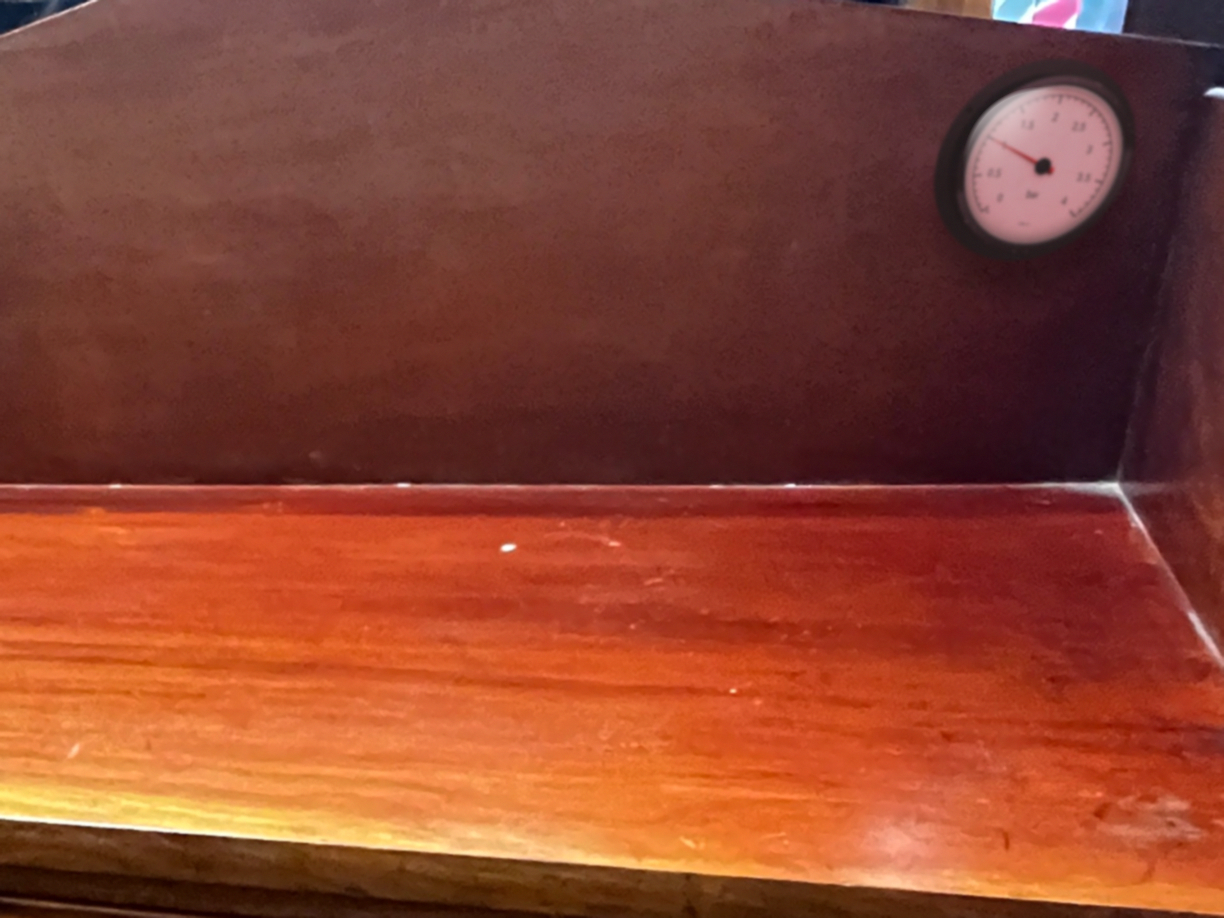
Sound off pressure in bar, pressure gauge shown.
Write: 1 bar
